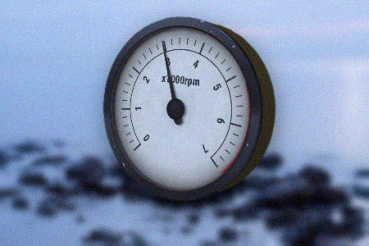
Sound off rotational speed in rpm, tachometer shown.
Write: 3000 rpm
